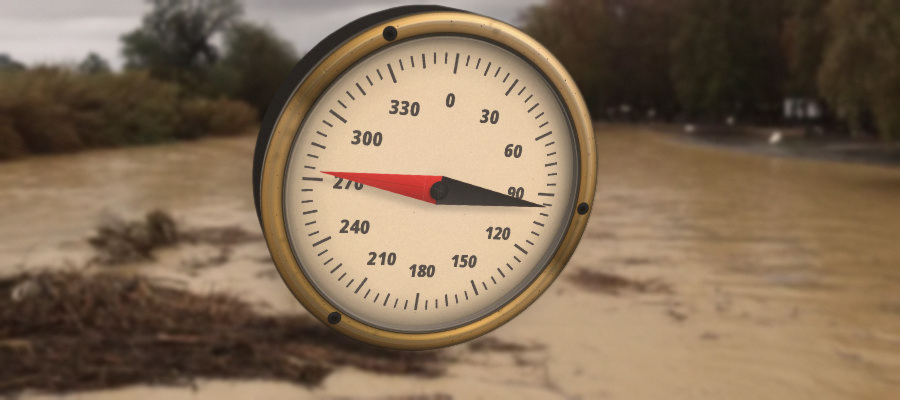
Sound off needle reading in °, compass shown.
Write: 275 °
